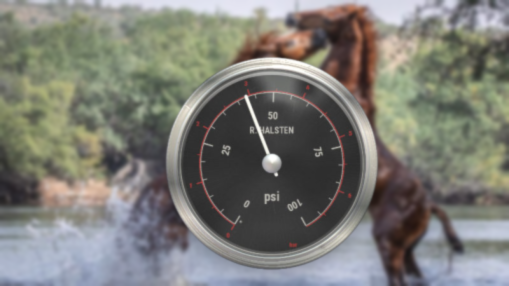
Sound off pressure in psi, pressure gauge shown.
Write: 42.5 psi
